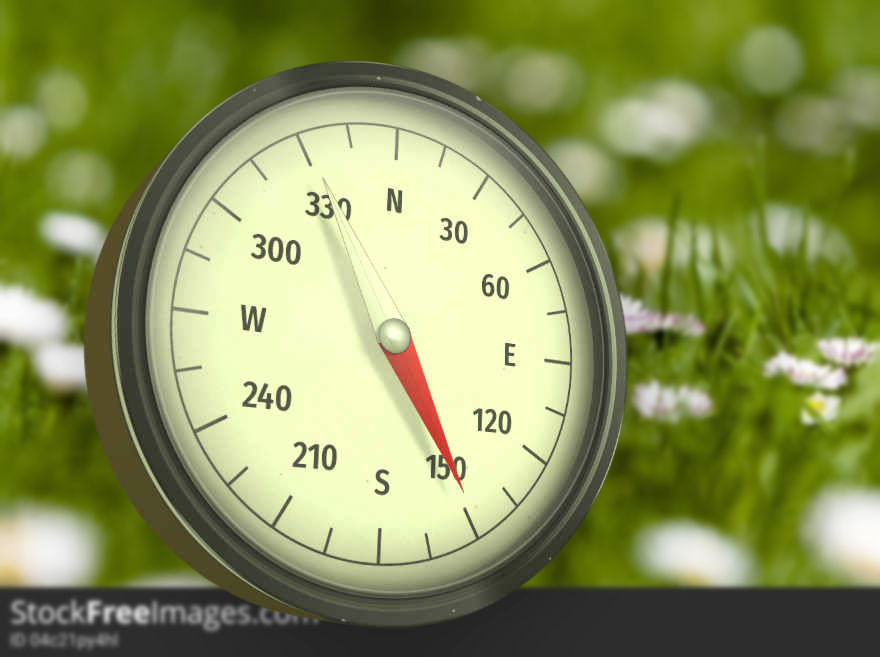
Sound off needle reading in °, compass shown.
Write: 150 °
